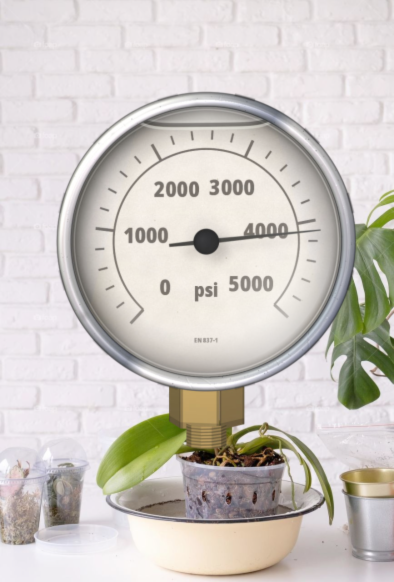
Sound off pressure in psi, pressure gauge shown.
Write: 4100 psi
